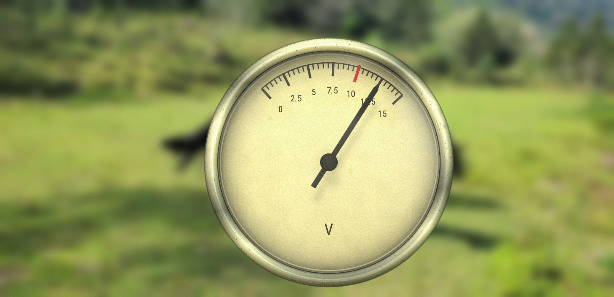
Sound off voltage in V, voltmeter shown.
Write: 12.5 V
